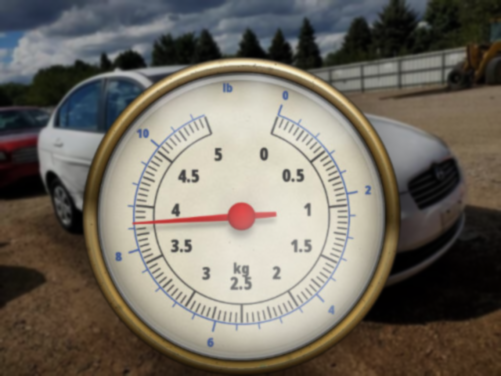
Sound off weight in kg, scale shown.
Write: 3.85 kg
